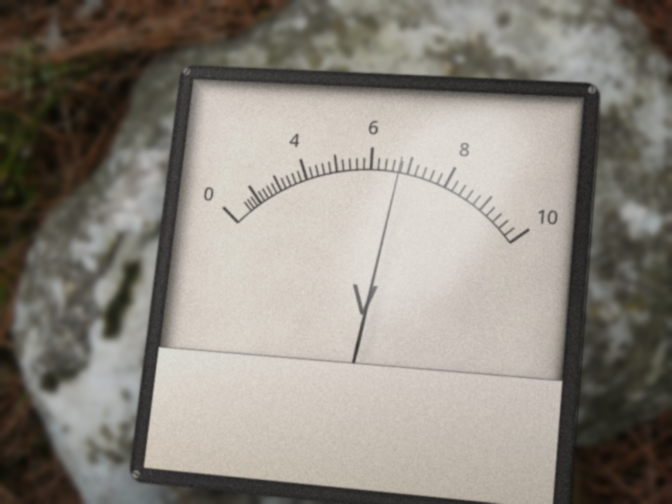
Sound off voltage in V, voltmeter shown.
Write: 6.8 V
